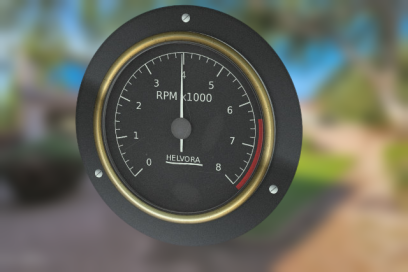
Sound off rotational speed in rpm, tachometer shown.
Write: 4000 rpm
